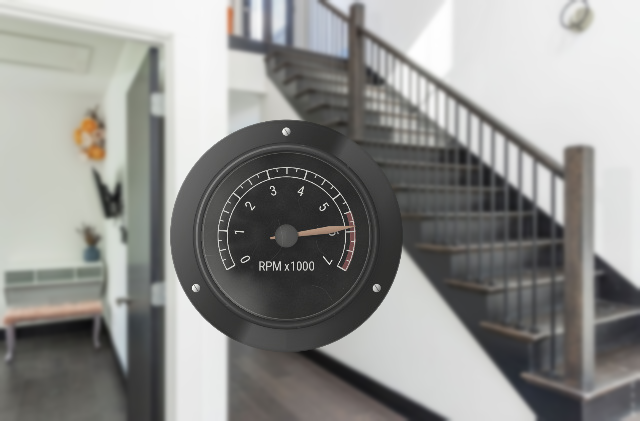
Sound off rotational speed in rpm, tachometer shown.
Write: 5875 rpm
